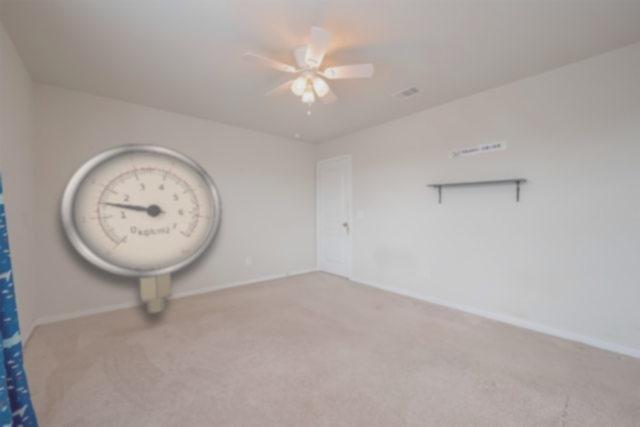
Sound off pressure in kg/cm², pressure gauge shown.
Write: 1.5 kg/cm²
